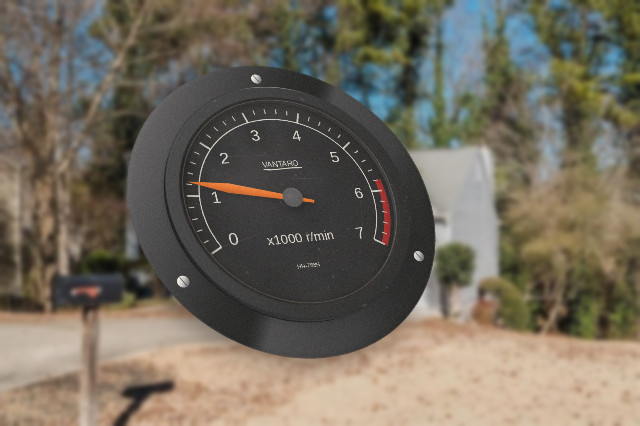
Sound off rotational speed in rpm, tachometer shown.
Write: 1200 rpm
